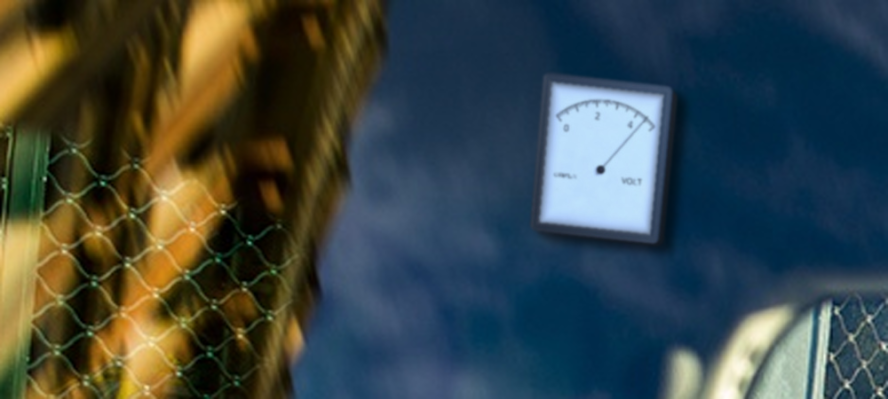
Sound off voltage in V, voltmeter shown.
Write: 4.5 V
